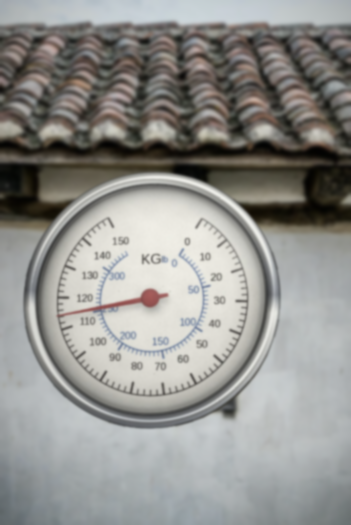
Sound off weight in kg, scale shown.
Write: 114 kg
